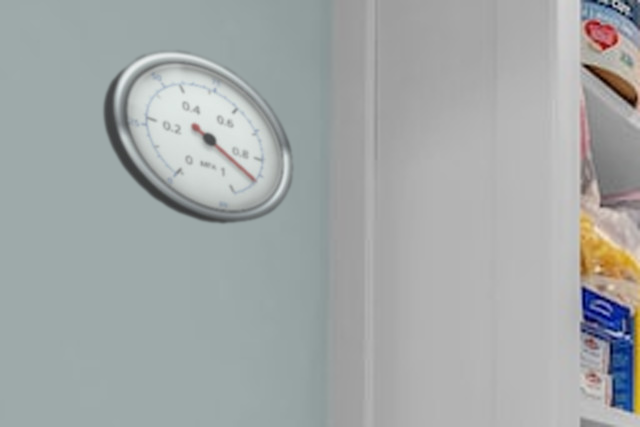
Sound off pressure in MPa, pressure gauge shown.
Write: 0.9 MPa
